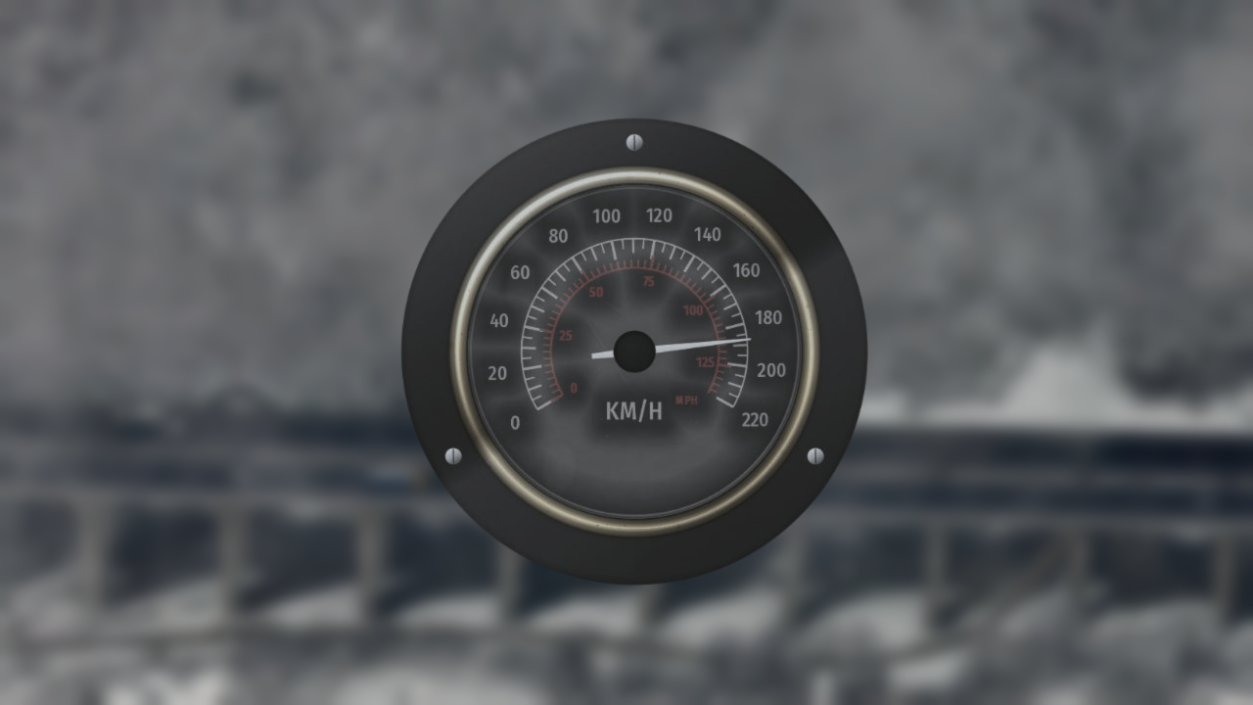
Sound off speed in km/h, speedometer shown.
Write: 187.5 km/h
